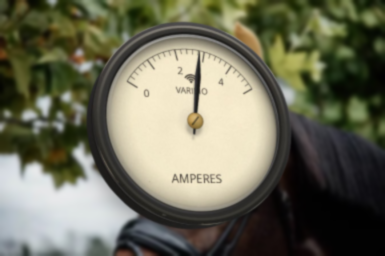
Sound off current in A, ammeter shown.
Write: 2.8 A
